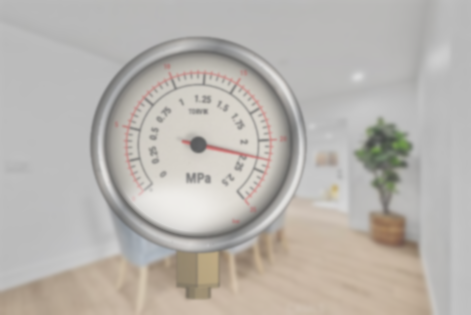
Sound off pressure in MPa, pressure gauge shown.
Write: 2.15 MPa
